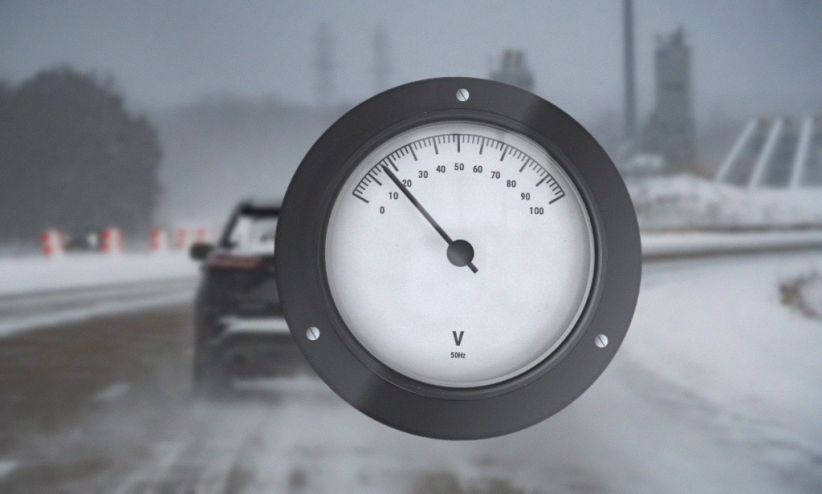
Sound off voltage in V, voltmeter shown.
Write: 16 V
